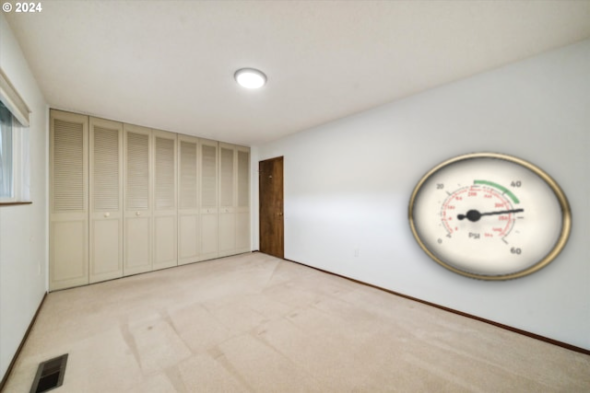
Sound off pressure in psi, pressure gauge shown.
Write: 47.5 psi
